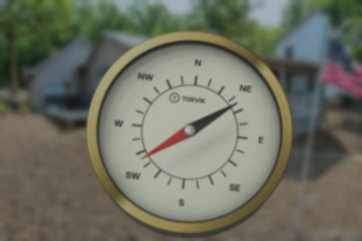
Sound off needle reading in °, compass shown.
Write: 232.5 °
